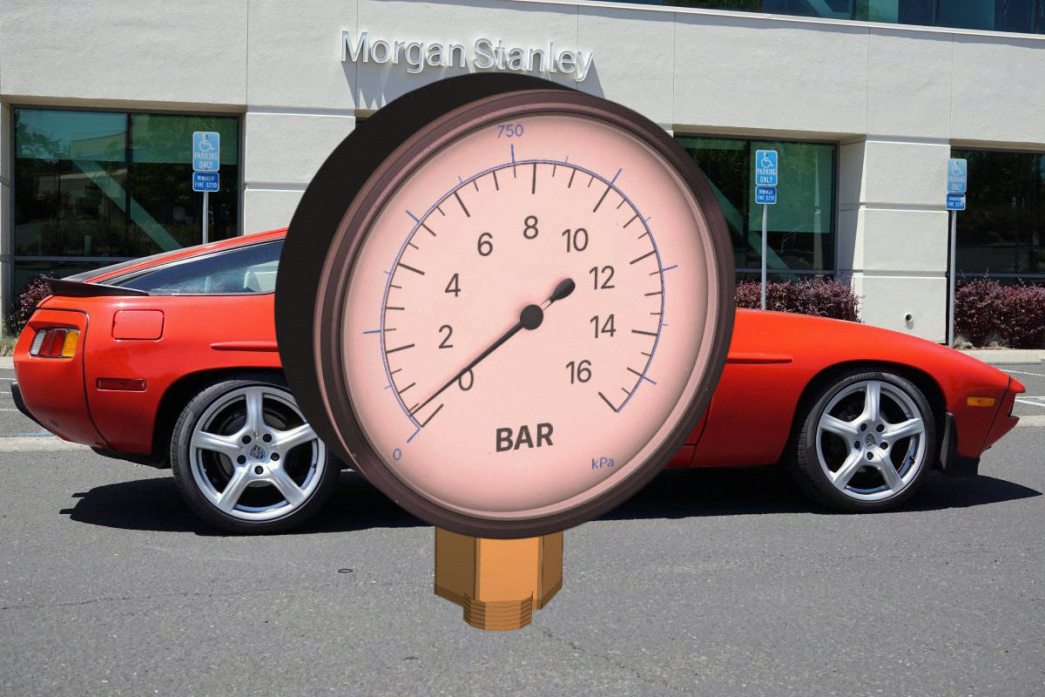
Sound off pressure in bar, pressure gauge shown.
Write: 0.5 bar
